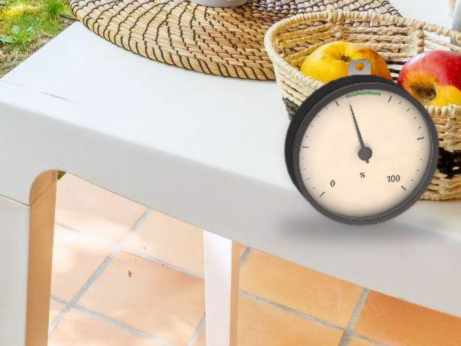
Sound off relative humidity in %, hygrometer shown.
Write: 44 %
